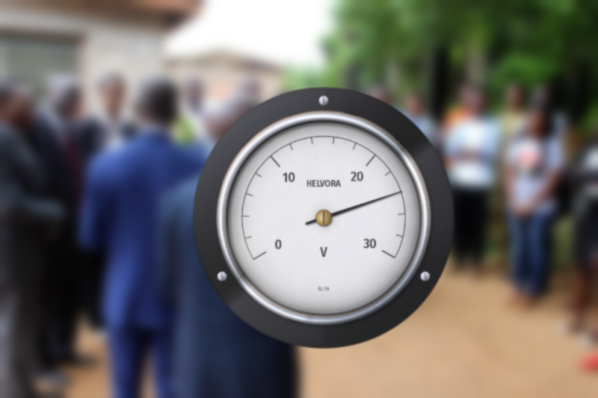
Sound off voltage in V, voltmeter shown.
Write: 24 V
